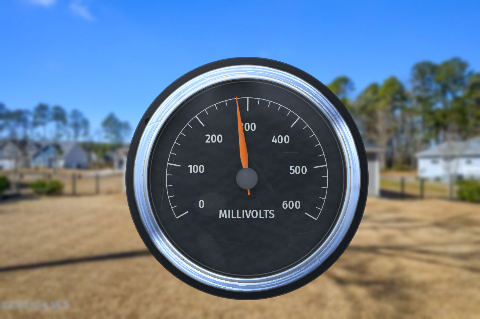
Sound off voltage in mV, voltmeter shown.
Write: 280 mV
